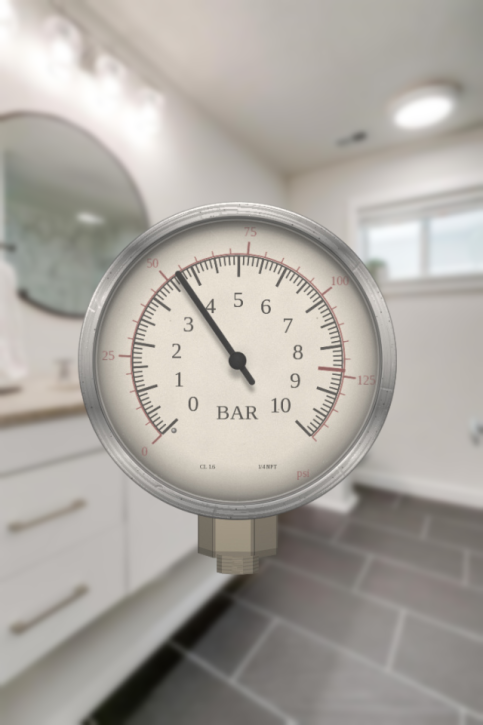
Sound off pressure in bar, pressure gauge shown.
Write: 3.7 bar
